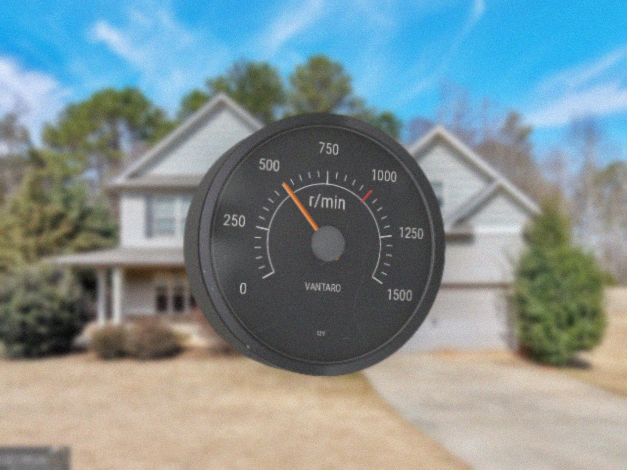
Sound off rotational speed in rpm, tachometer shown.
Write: 500 rpm
